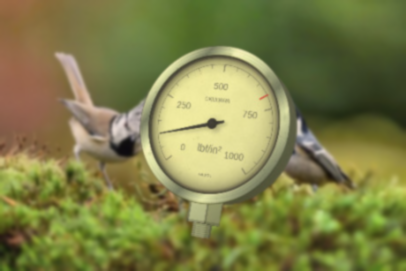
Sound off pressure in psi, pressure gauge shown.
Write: 100 psi
